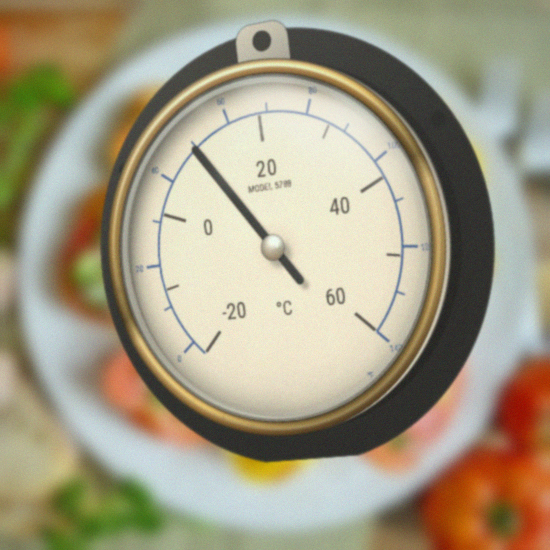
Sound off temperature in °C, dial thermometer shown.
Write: 10 °C
